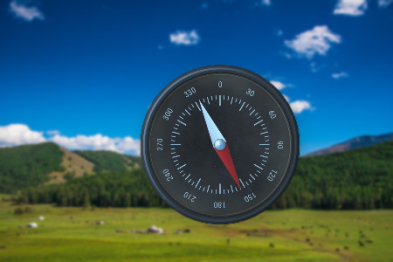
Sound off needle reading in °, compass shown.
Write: 155 °
